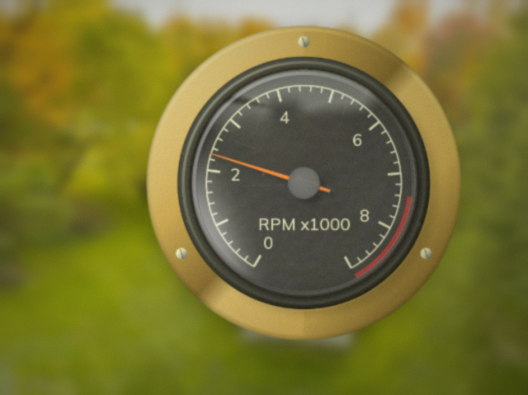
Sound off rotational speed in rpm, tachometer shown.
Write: 2300 rpm
